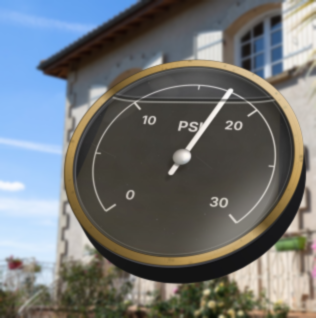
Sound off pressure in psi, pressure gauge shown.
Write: 17.5 psi
